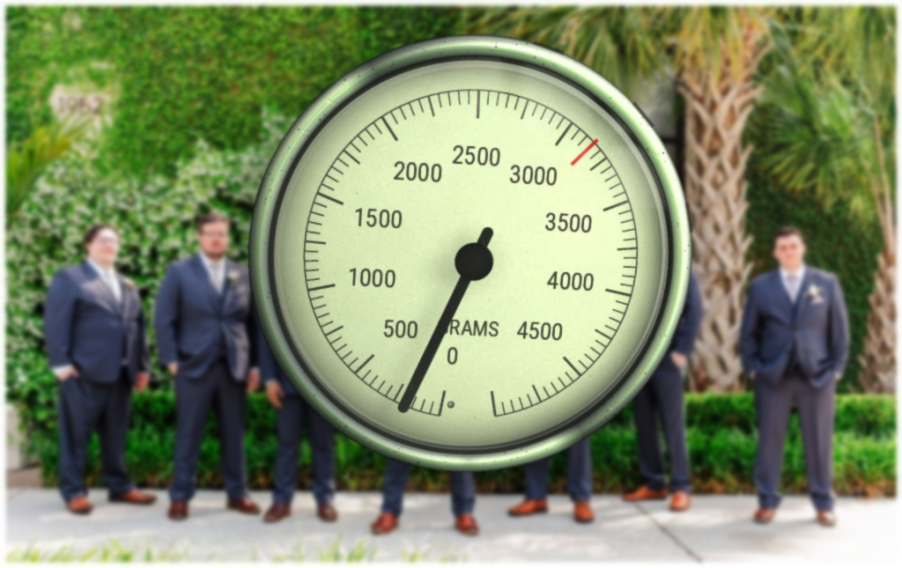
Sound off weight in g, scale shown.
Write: 200 g
